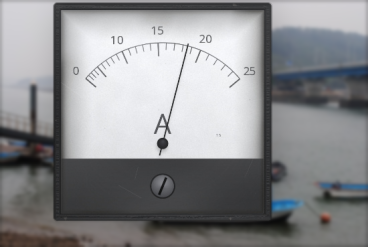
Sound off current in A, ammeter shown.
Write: 18.5 A
